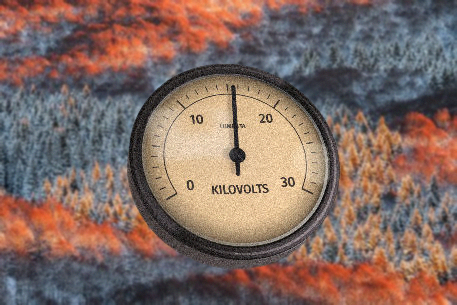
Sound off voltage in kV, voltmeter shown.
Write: 15.5 kV
